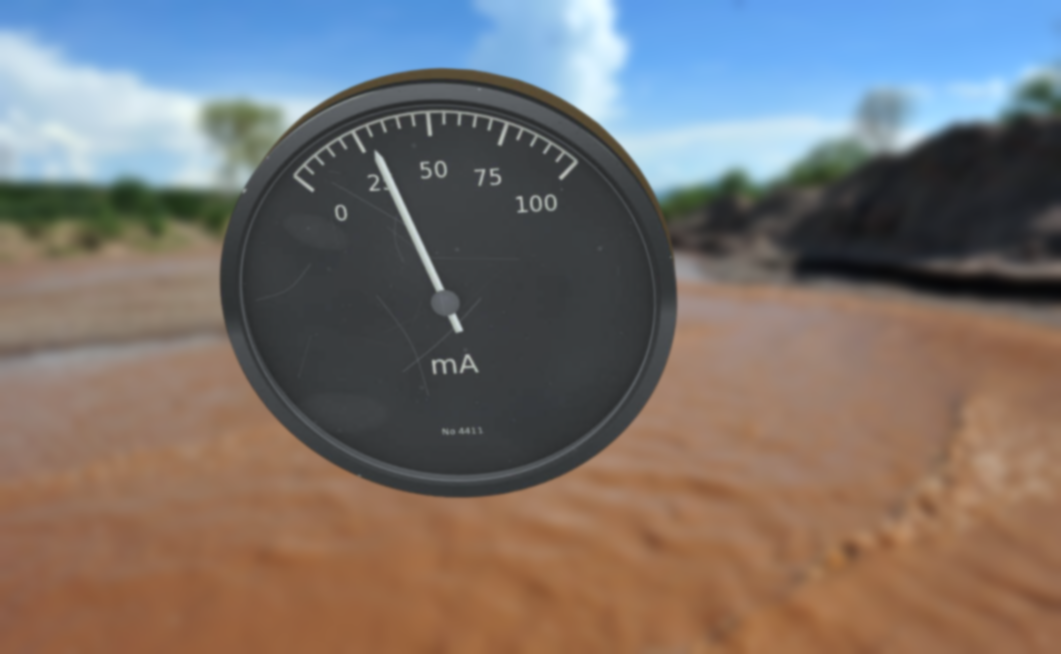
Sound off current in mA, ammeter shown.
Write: 30 mA
